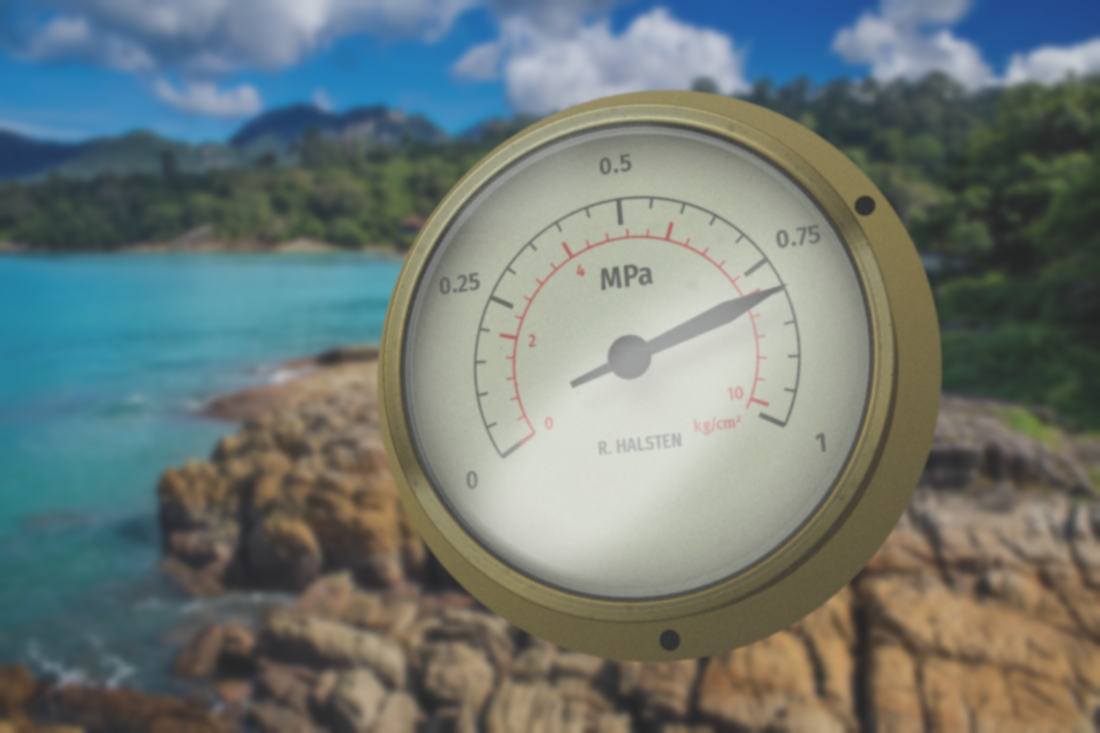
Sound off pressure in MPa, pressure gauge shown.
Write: 0.8 MPa
